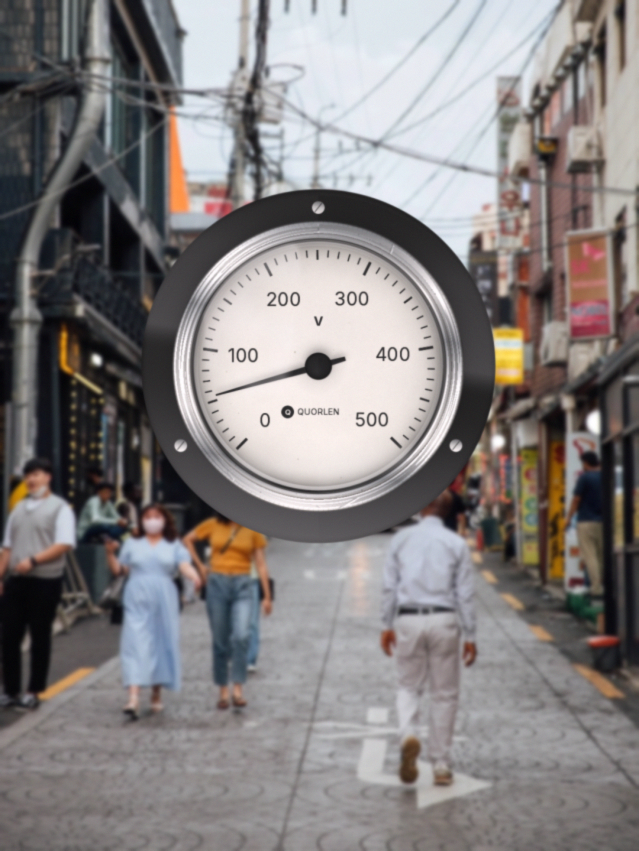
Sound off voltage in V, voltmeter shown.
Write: 55 V
